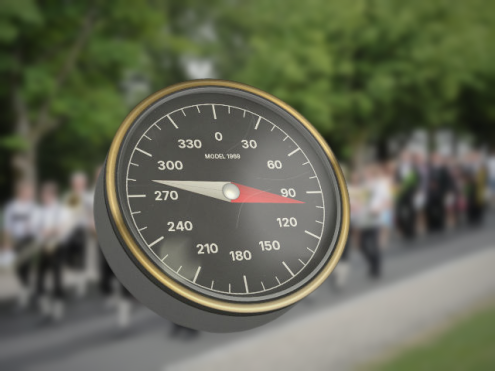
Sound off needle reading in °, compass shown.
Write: 100 °
